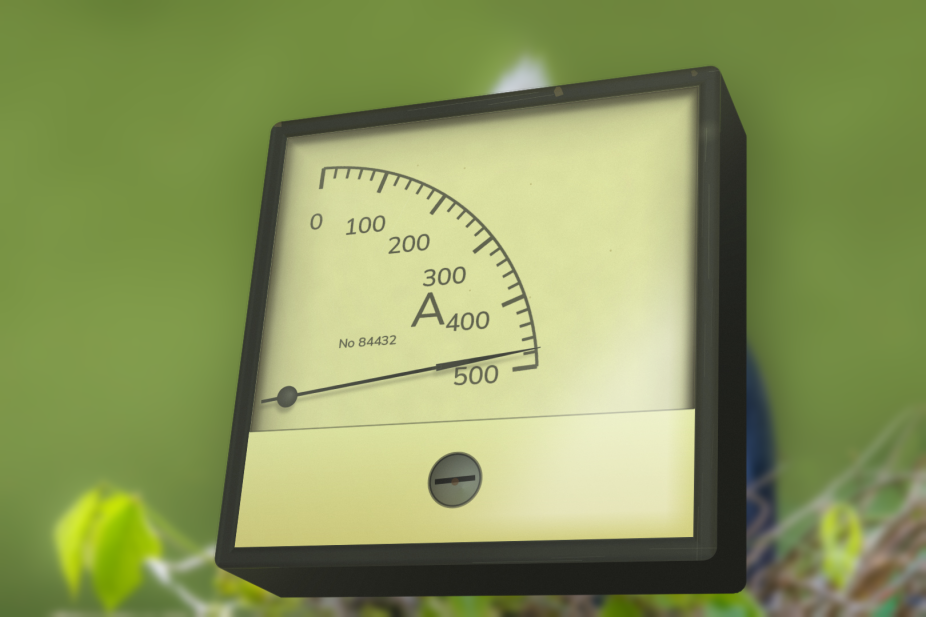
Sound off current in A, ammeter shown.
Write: 480 A
